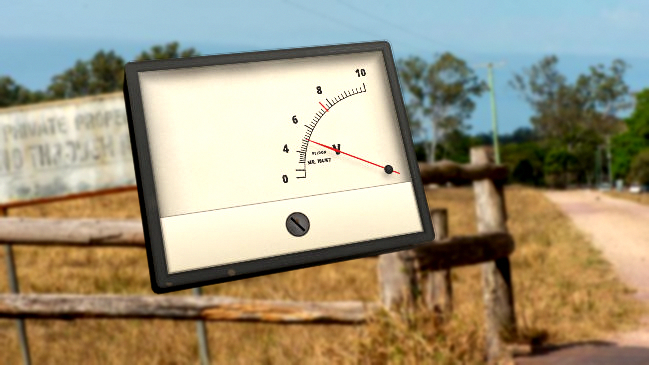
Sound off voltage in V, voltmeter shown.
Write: 5 V
